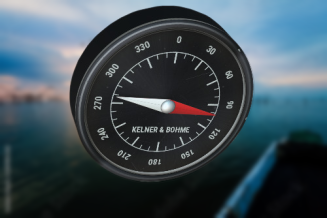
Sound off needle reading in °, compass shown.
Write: 100 °
